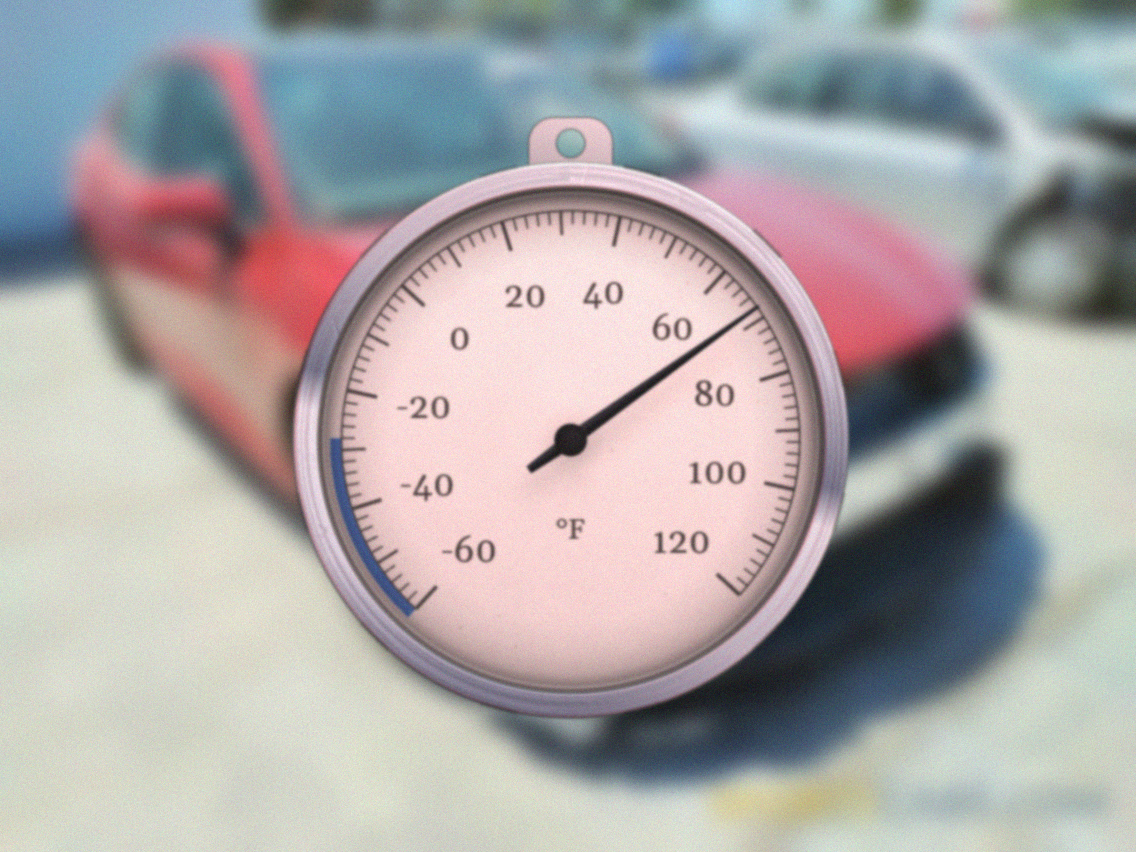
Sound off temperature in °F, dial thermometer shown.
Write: 68 °F
